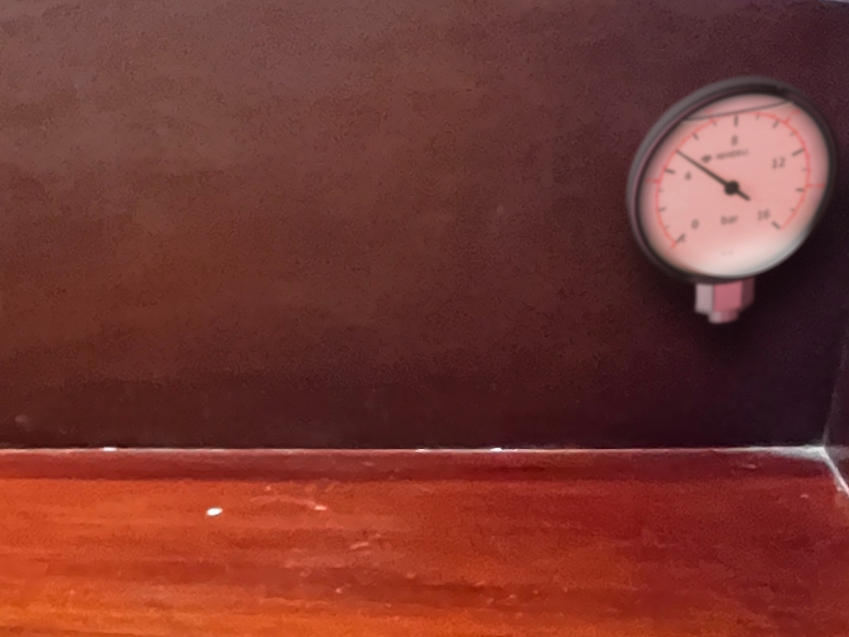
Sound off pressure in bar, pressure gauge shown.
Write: 5 bar
